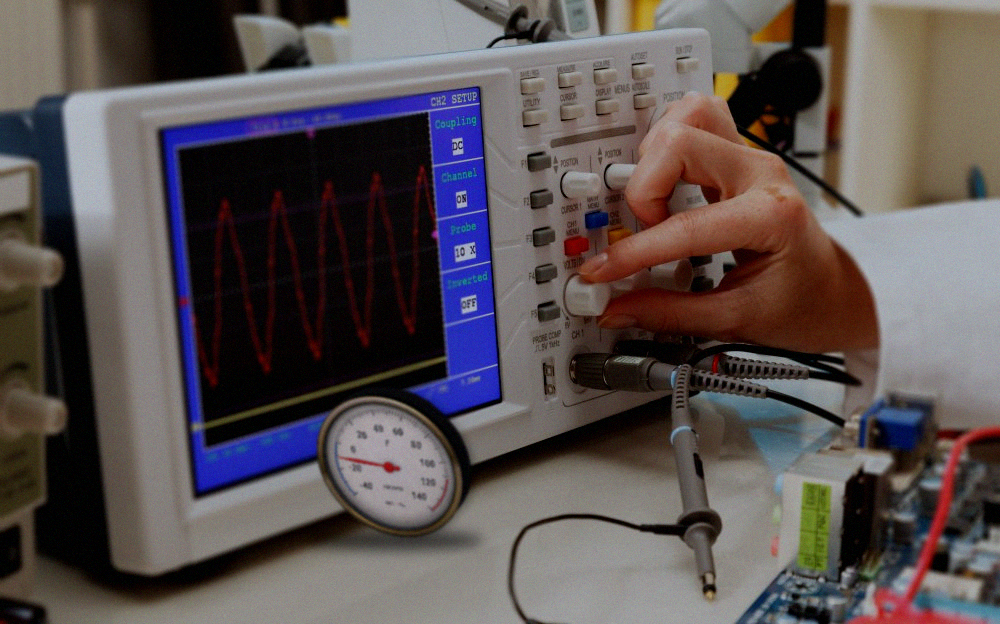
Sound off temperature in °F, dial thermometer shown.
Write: -10 °F
